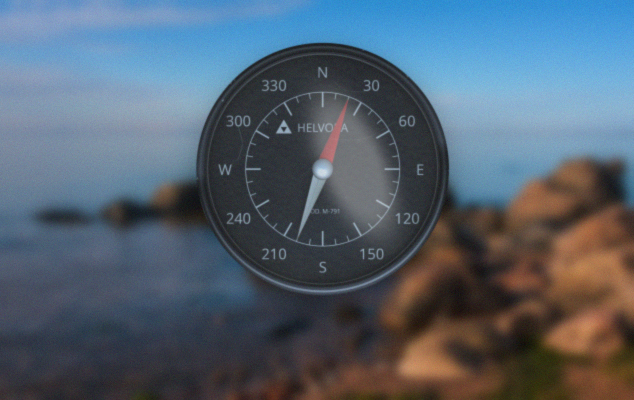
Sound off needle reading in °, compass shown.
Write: 20 °
